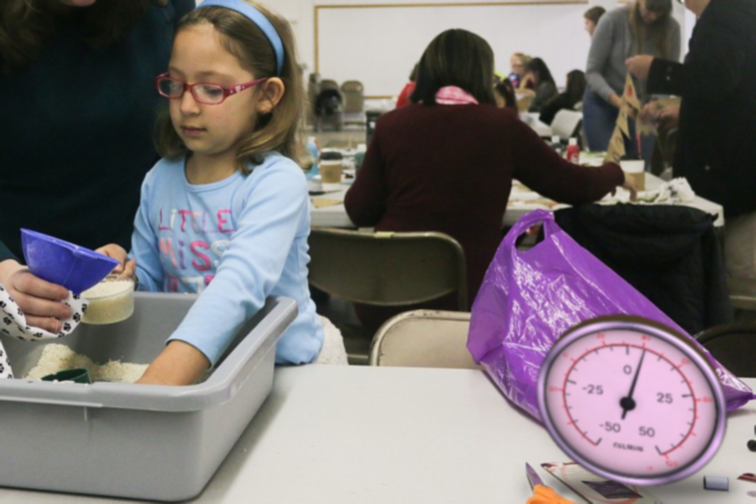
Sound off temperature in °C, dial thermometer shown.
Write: 5 °C
